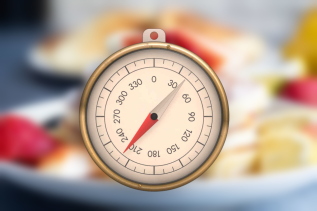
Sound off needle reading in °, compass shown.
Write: 220 °
